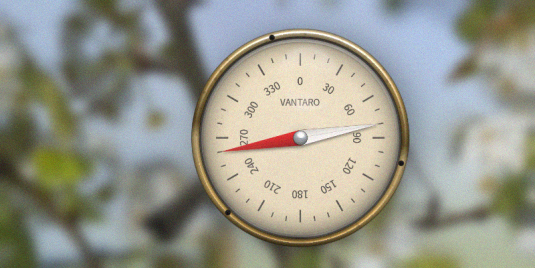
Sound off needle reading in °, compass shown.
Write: 260 °
